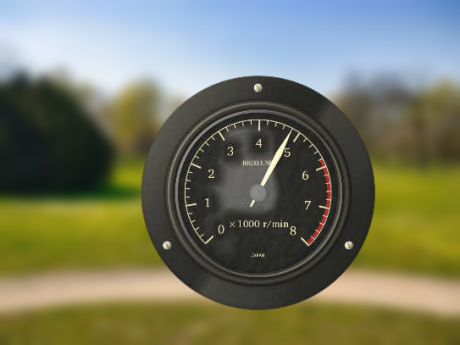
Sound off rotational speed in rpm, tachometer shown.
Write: 4800 rpm
